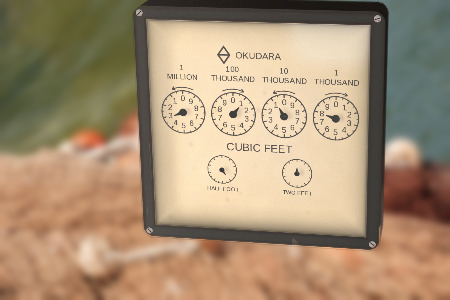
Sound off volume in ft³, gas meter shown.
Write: 310800 ft³
